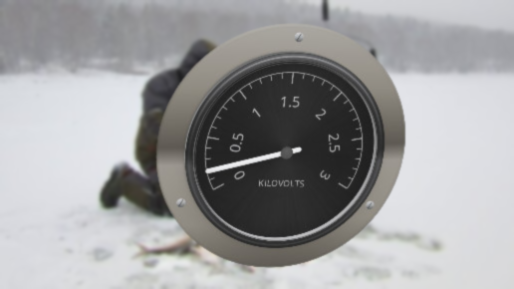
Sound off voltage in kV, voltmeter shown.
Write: 0.2 kV
